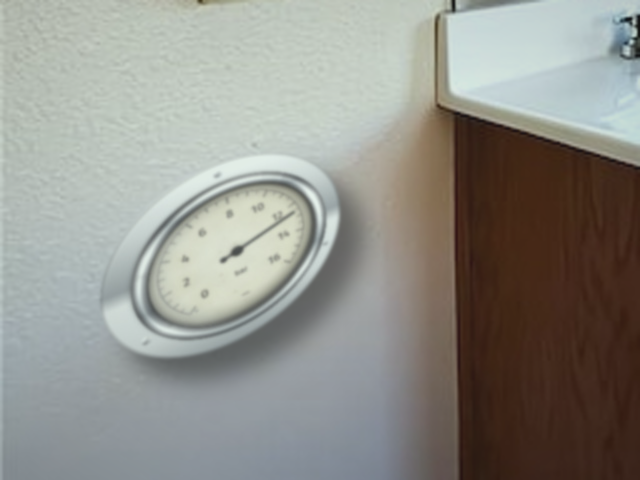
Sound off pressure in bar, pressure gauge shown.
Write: 12.5 bar
